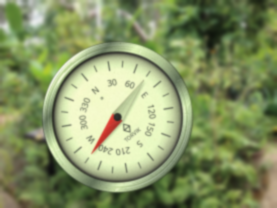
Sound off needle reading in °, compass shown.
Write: 255 °
